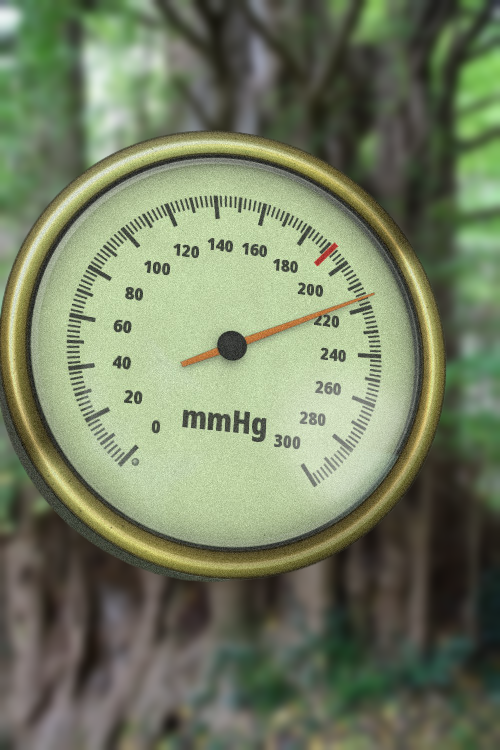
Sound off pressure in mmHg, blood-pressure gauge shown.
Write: 216 mmHg
